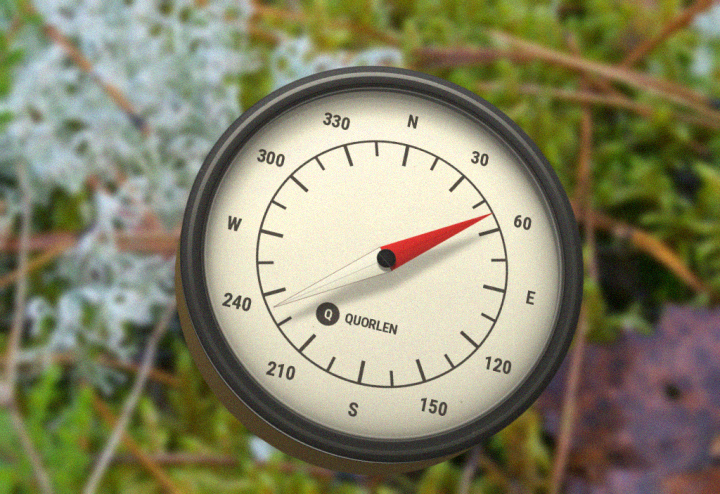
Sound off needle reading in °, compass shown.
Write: 52.5 °
